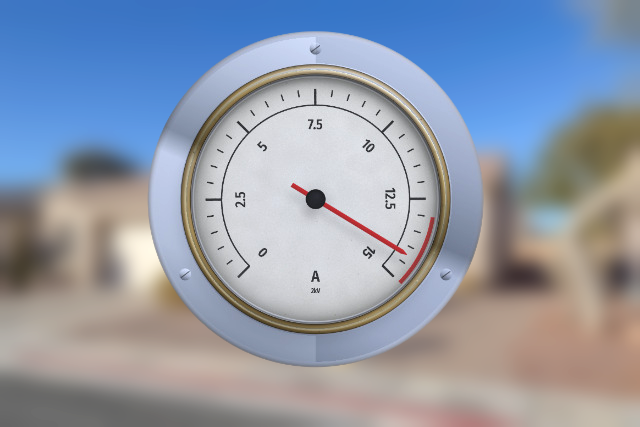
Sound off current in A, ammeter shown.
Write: 14.25 A
